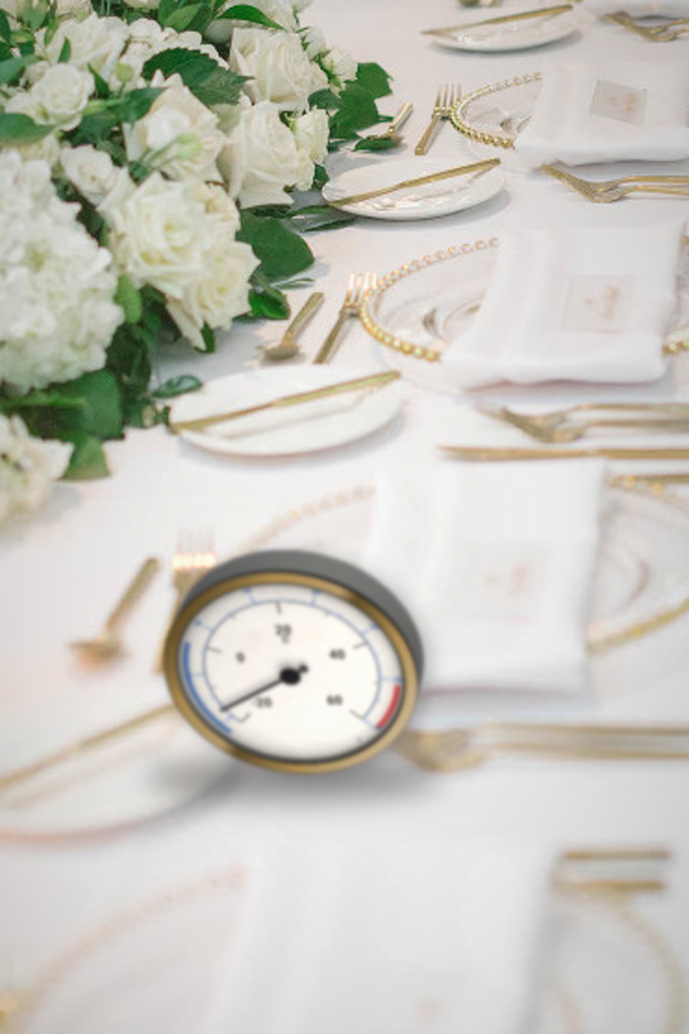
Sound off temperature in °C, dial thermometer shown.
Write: -15 °C
